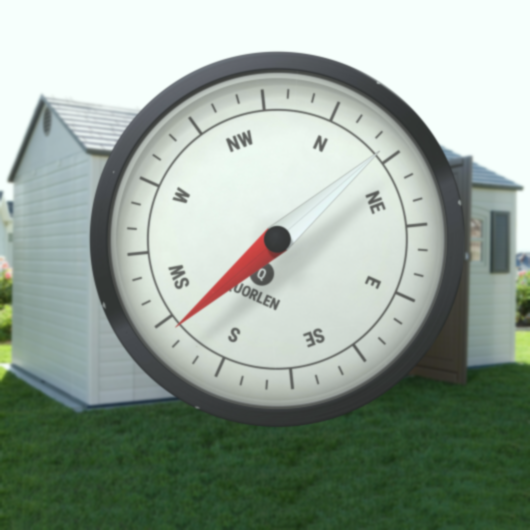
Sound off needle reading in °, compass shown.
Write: 205 °
